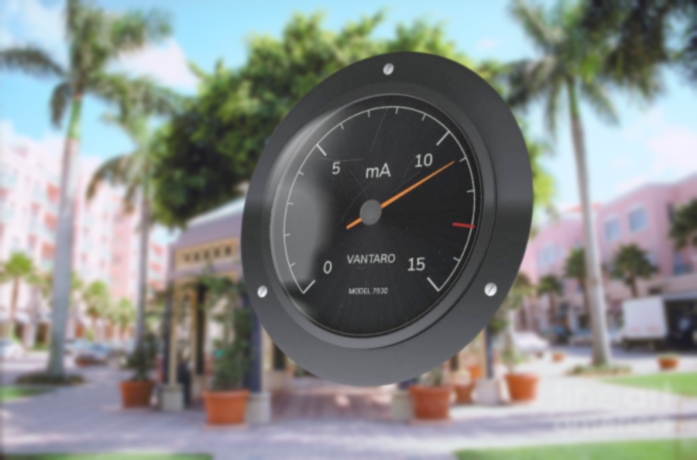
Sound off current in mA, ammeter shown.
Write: 11 mA
